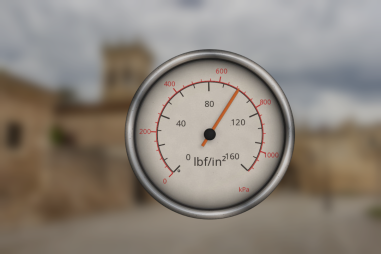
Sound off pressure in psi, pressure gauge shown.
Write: 100 psi
